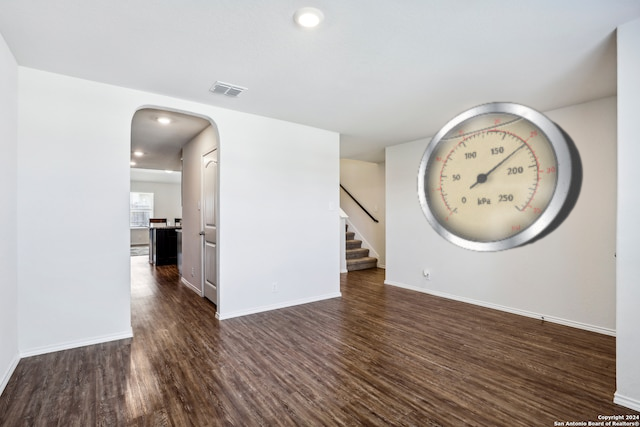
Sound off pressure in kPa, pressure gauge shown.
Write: 175 kPa
